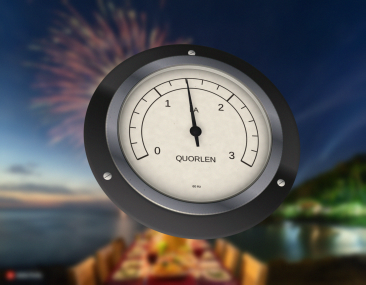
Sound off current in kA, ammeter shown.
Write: 1.4 kA
